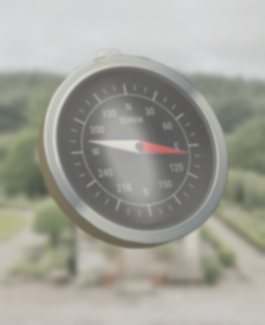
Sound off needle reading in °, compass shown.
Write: 100 °
